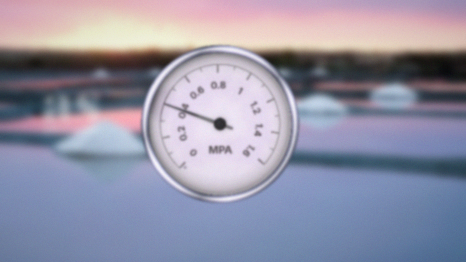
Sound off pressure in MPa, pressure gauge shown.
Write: 0.4 MPa
